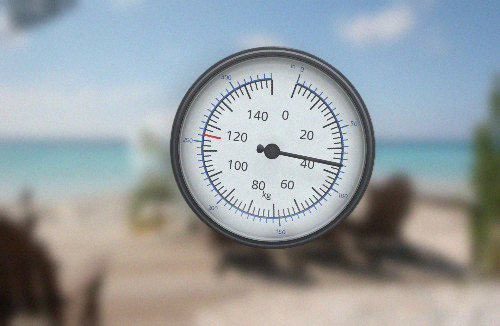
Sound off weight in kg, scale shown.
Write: 36 kg
